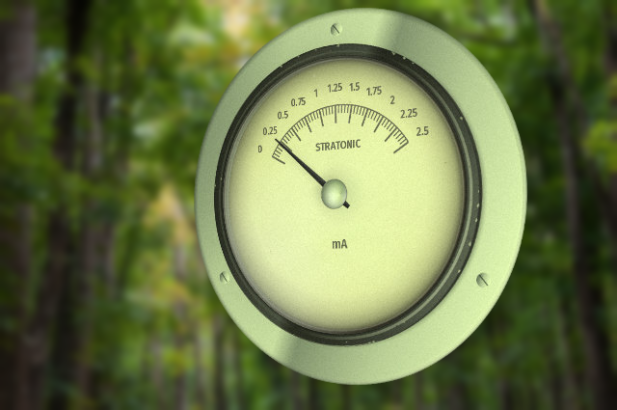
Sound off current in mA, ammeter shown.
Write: 0.25 mA
